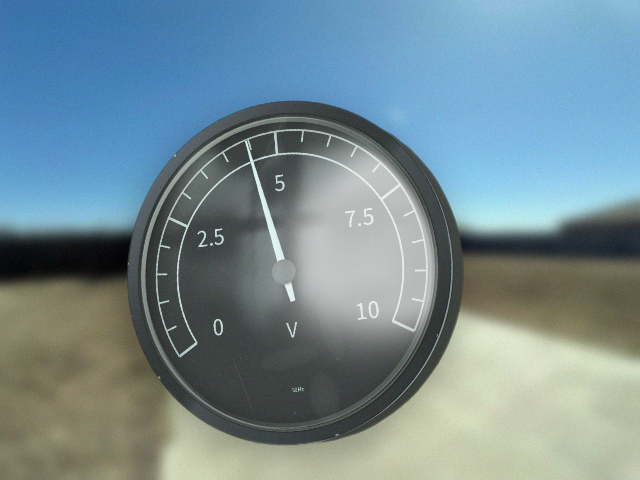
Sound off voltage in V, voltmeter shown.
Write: 4.5 V
